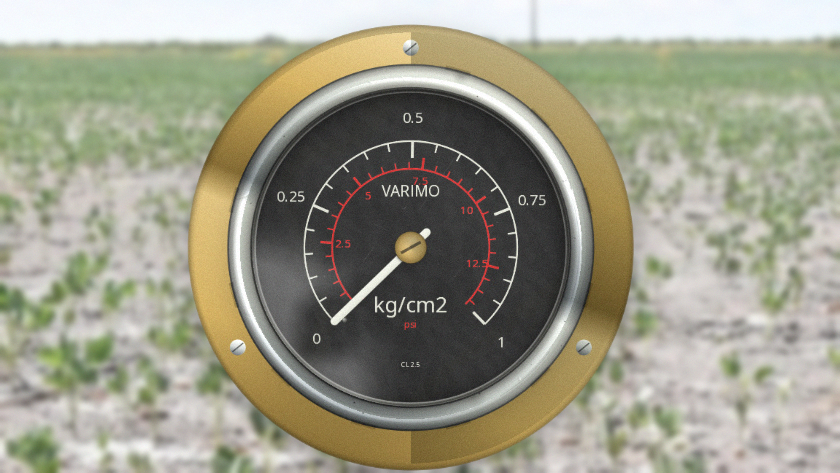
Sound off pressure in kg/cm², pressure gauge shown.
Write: 0 kg/cm²
